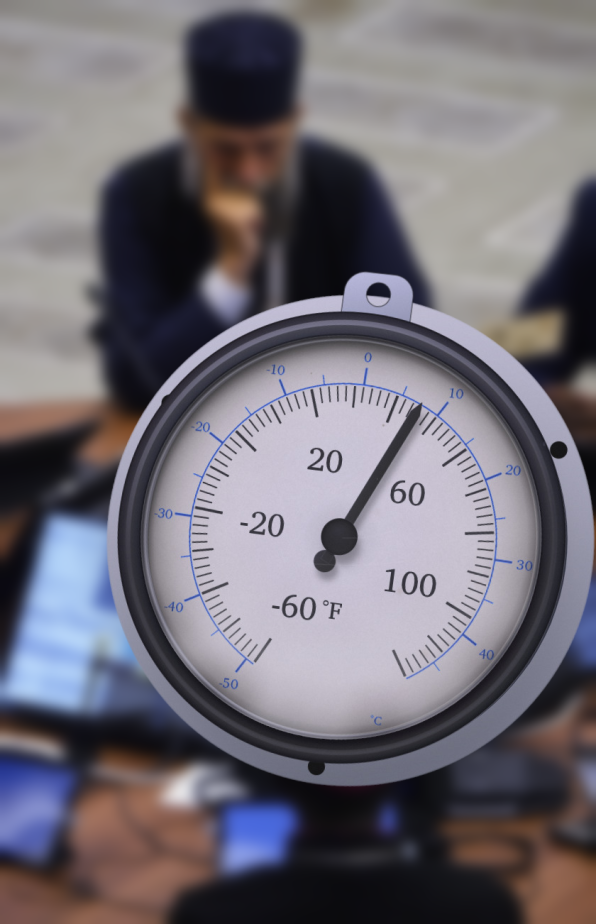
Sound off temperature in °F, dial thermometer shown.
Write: 46 °F
